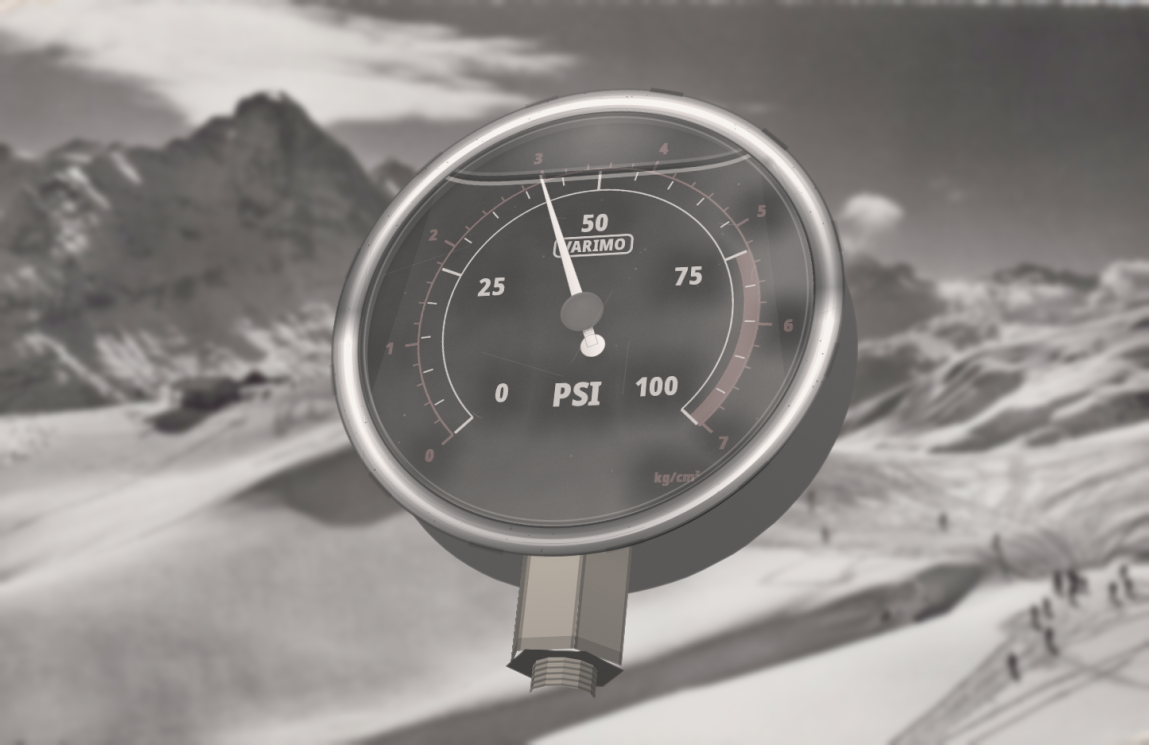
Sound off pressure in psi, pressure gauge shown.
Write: 42.5 psi
